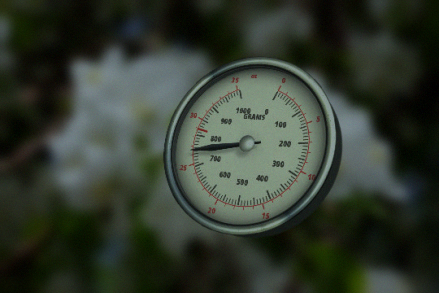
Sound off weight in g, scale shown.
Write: 750 g
